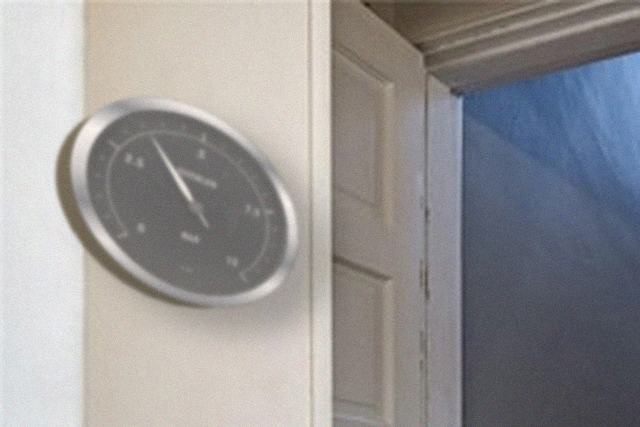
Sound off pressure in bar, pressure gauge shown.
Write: 3.5 bar
